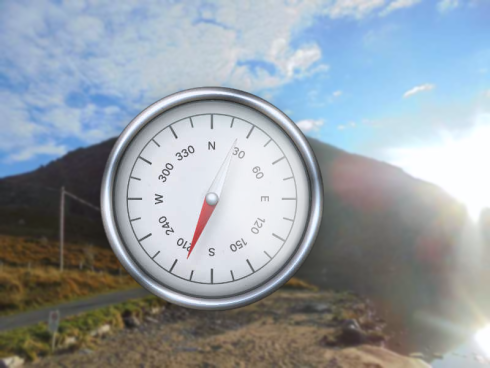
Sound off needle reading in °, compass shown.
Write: 202.5 °
